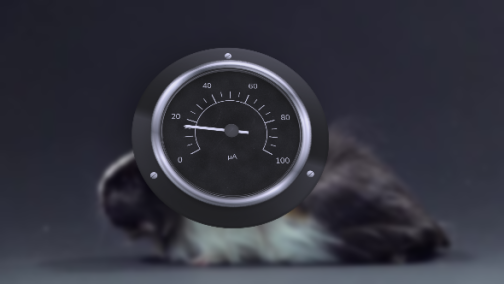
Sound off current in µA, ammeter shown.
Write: 15 µA
